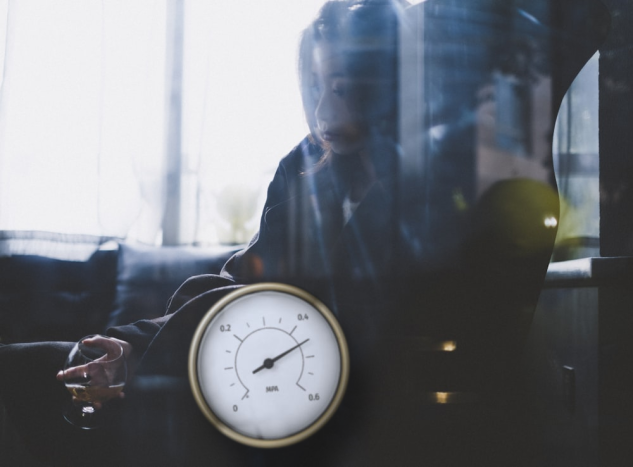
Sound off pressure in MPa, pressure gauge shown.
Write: 0.45 MPa
